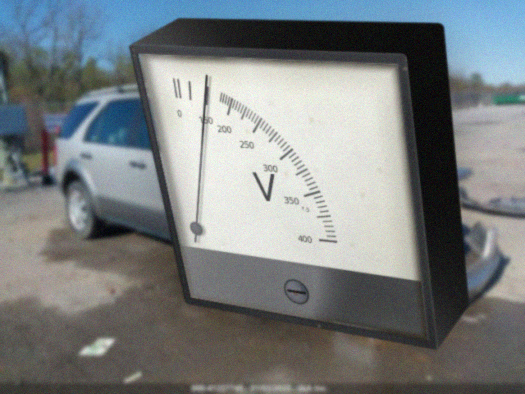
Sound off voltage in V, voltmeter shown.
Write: 150 V
